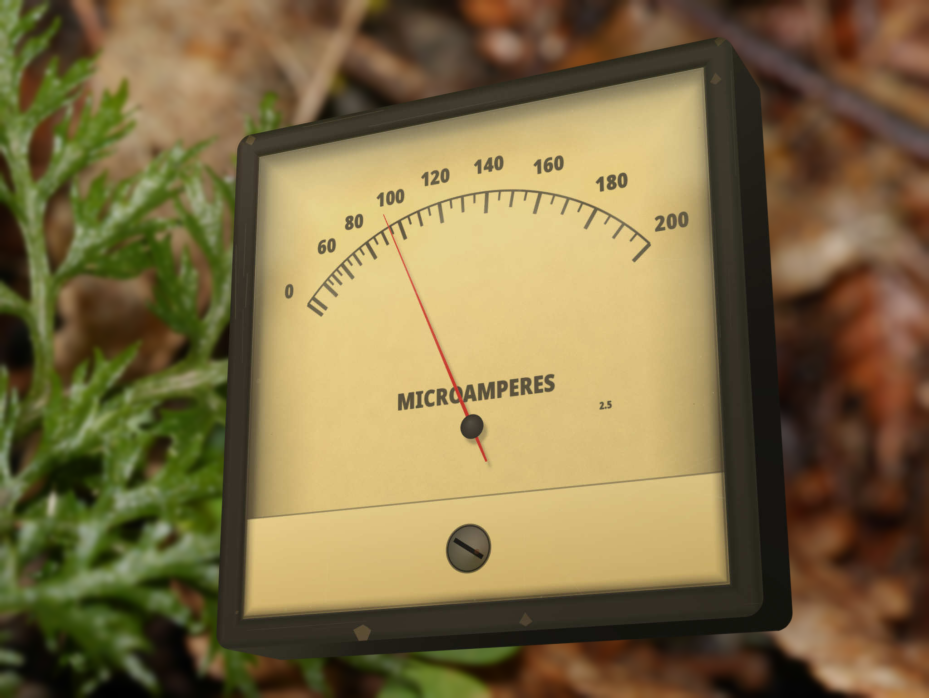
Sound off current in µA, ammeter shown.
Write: 95 µA
